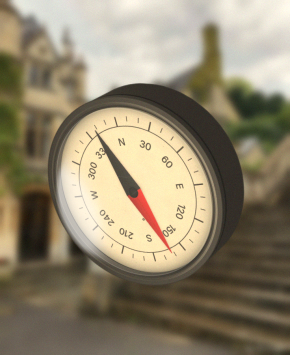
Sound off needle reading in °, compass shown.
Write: 160 °
